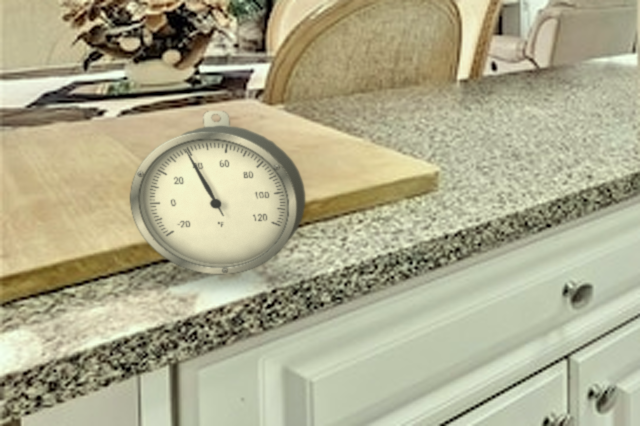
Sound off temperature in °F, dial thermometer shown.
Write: 40 °F
